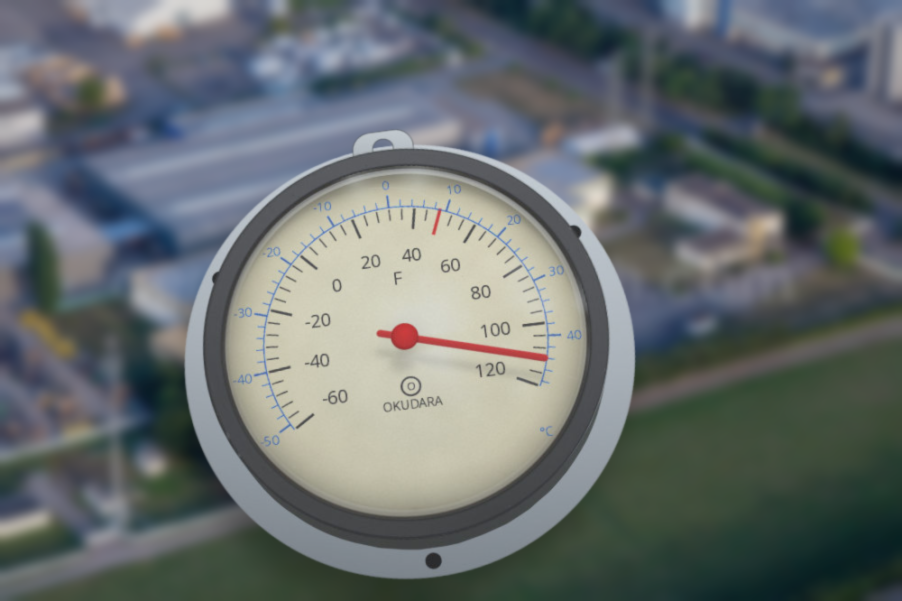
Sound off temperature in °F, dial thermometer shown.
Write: 112 °F
